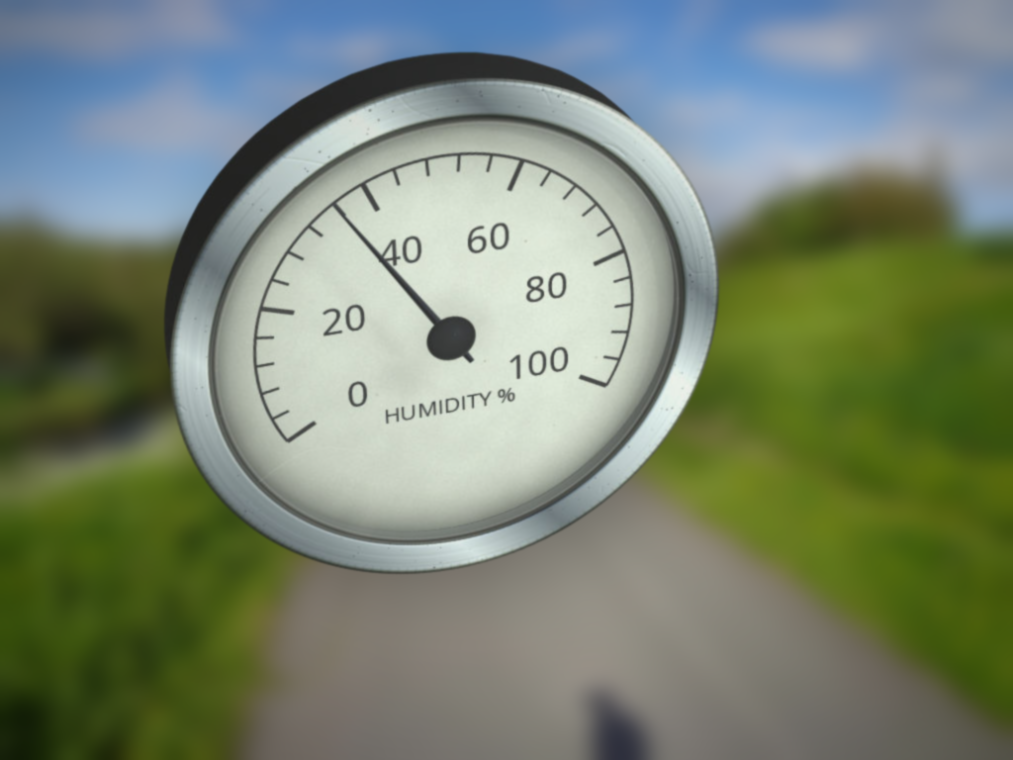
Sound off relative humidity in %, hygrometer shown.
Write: 36 %
